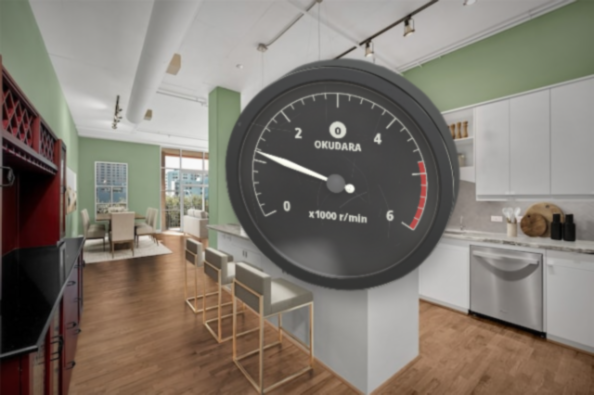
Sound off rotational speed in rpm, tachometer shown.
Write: 1200 rpm
